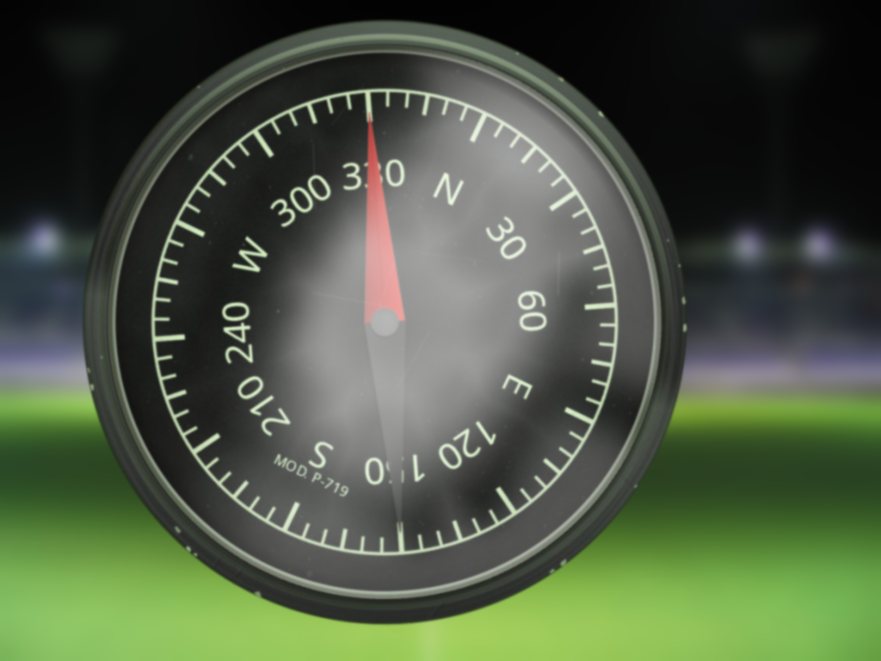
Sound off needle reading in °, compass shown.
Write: 330 °
